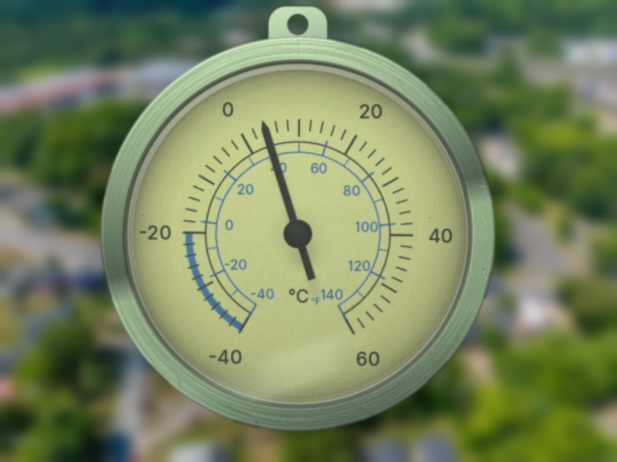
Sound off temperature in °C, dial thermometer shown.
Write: 4 °C
